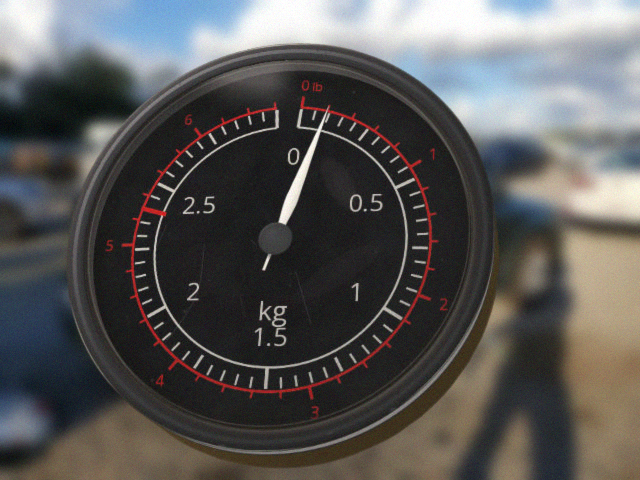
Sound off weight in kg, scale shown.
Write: 0.1 kg
